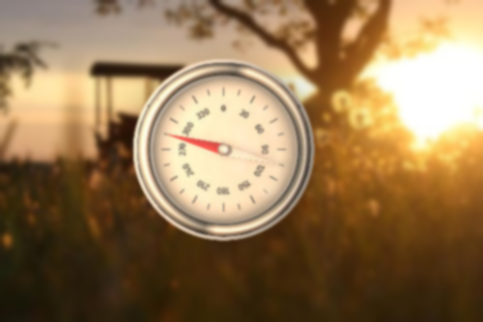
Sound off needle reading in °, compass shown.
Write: 285 °
